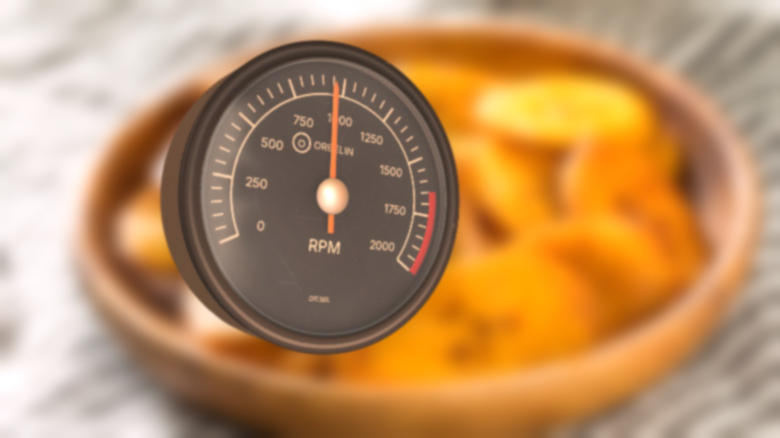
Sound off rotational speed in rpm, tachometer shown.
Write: 950 rpm
